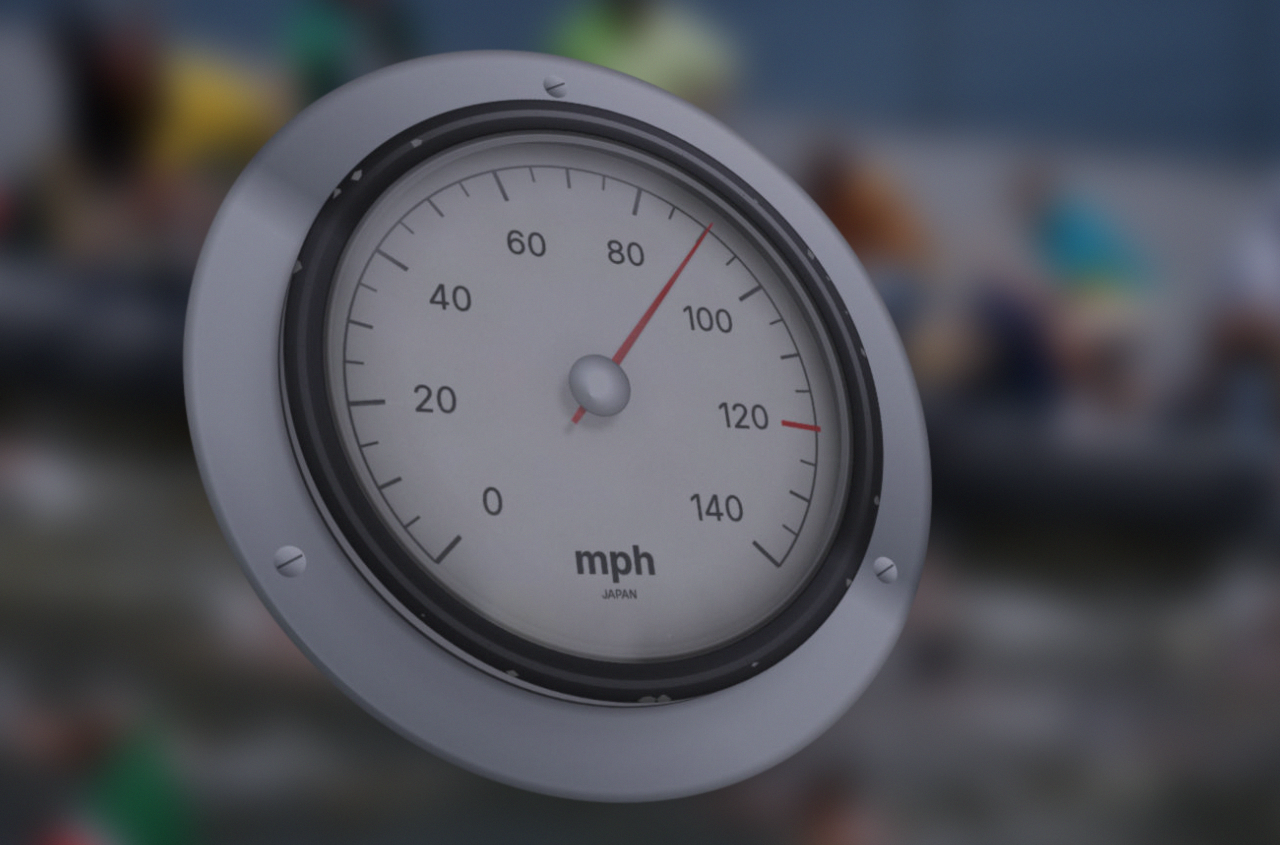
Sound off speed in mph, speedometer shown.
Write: 90 mph
